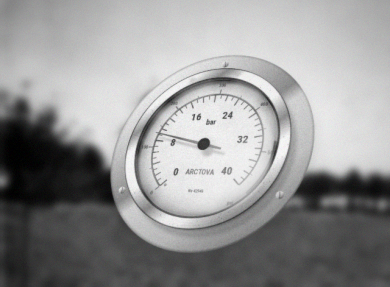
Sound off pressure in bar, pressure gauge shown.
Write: 9 bar
